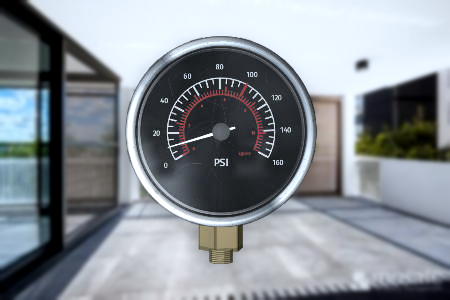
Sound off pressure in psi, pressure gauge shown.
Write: 10 psi
